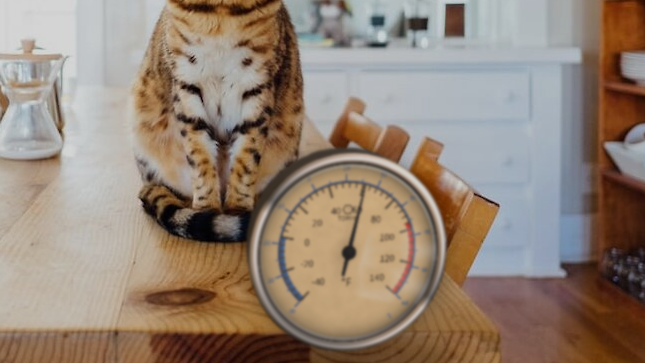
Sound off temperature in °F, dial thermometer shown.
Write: 60 °F
